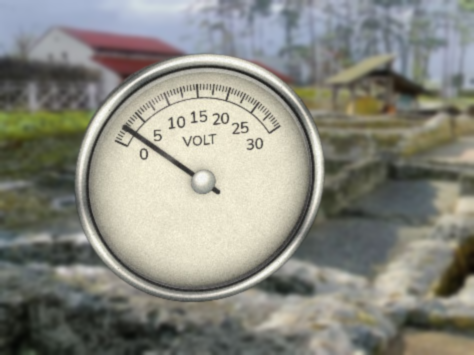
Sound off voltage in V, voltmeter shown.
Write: 2.5 V
